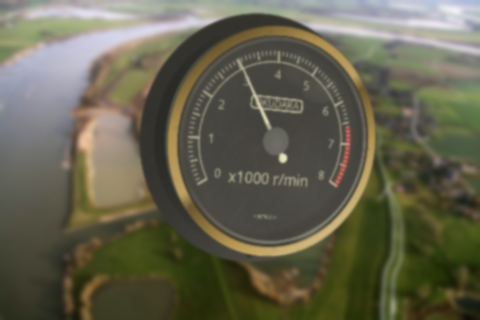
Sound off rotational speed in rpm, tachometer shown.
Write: 3000 rpm
